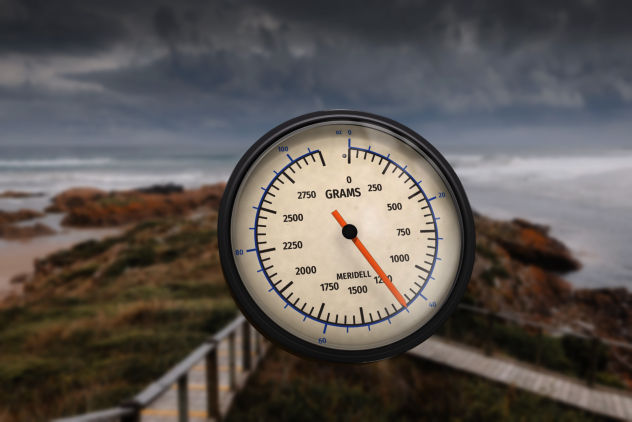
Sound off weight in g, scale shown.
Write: 1250 g
